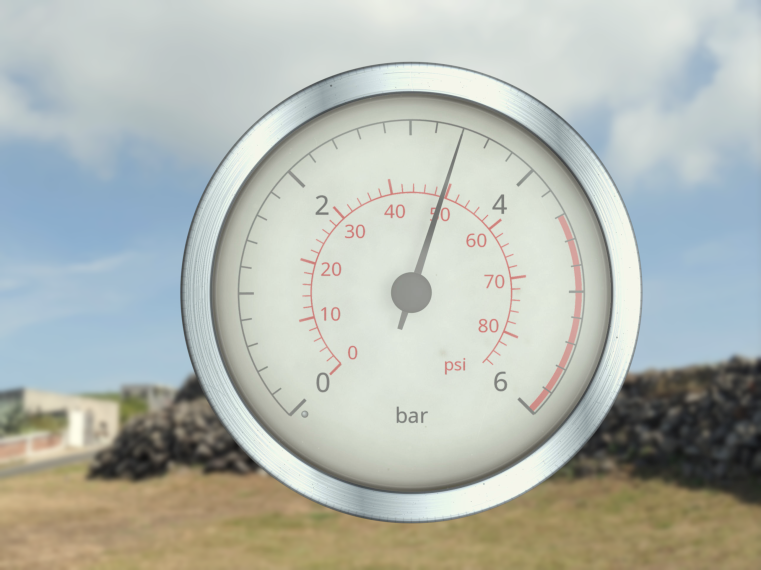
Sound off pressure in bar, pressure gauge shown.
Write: 3.4 bar
